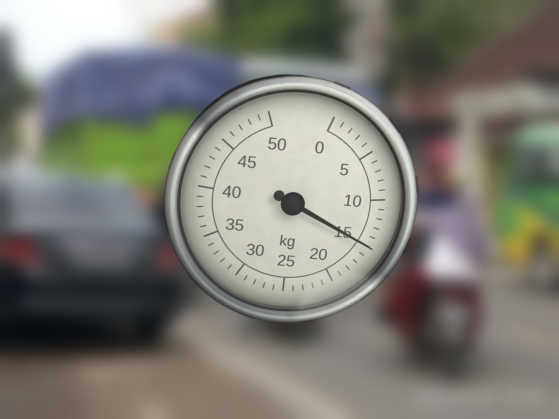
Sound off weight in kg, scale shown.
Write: 15 kg
